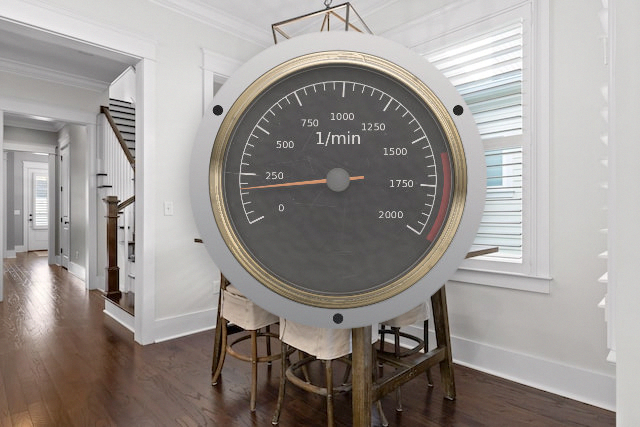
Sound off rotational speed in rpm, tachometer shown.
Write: 175 rpm
